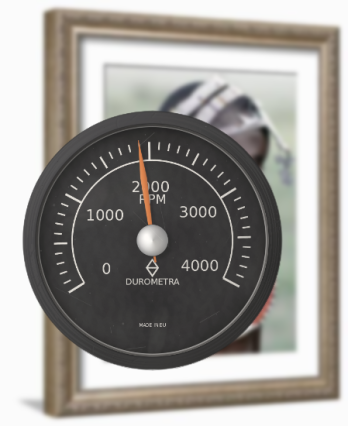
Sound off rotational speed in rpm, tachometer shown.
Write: 1900 rpm
